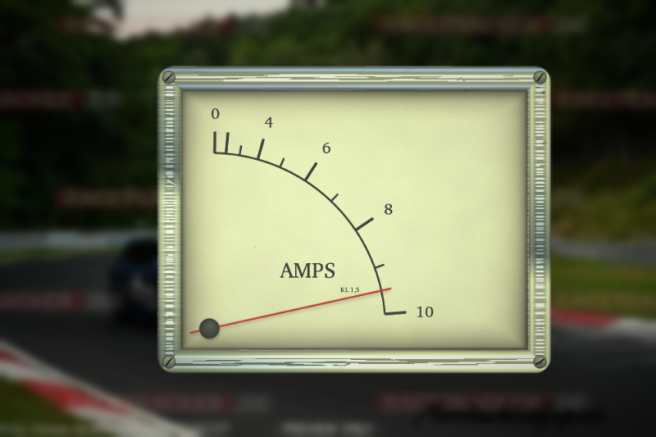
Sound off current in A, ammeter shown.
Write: 9.5 A
